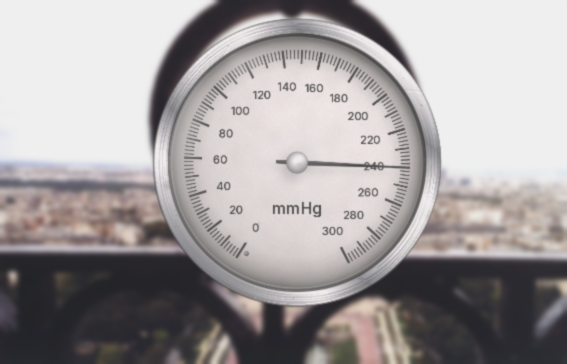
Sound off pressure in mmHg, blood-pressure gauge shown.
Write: 240 mmHg
